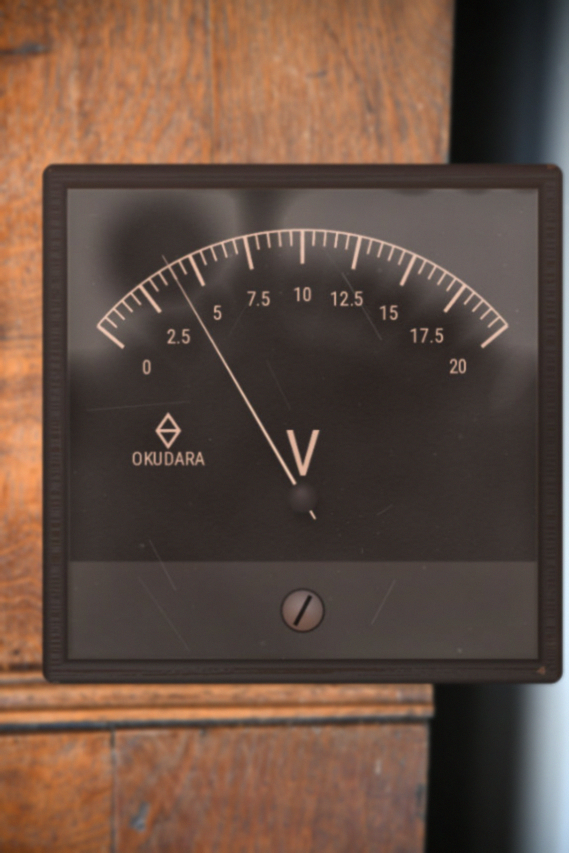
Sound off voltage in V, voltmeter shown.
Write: 4 V
